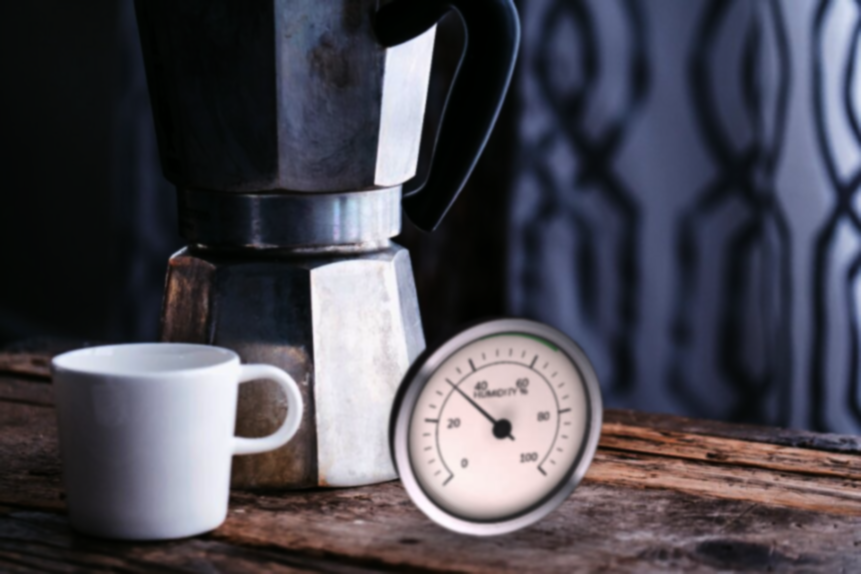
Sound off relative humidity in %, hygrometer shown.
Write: 32 %
